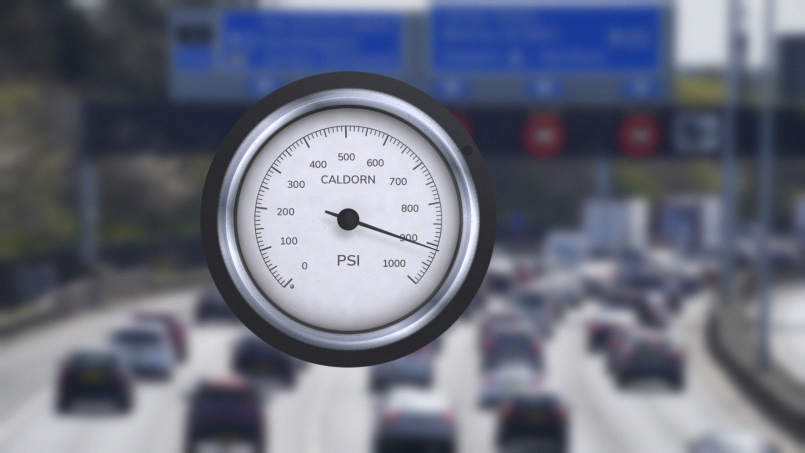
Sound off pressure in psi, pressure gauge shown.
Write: 910 psi
